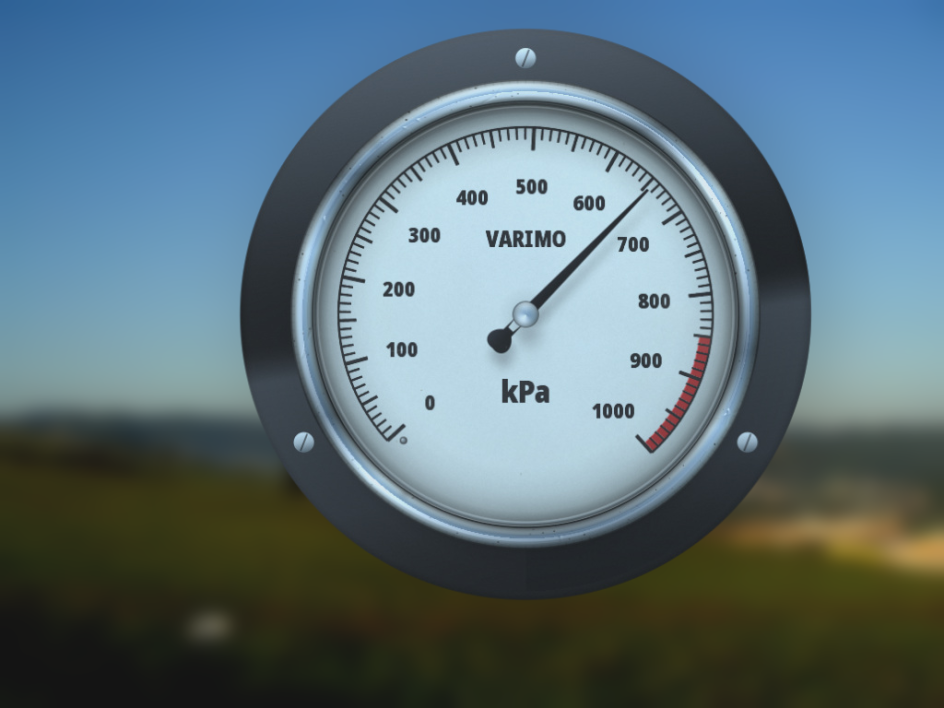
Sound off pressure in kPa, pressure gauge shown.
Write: 655 kPa
